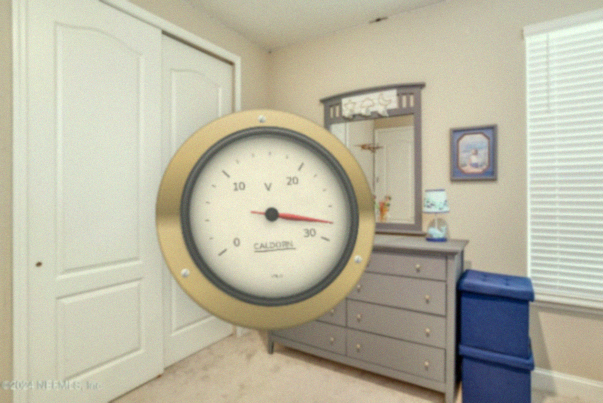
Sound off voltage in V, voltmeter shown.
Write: 28 V
